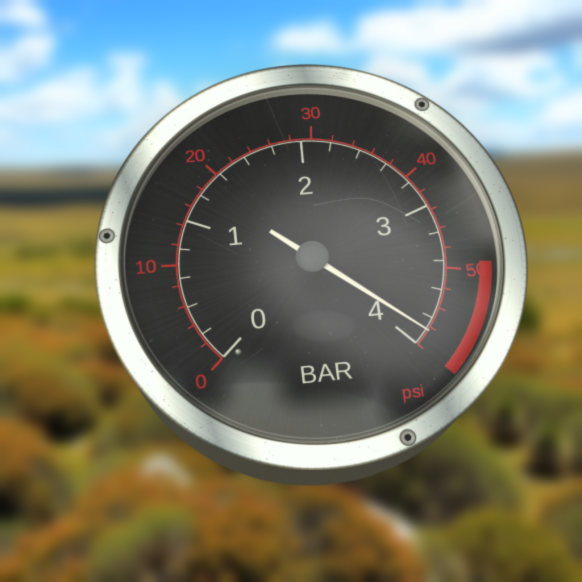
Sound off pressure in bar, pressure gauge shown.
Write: 3.9 bar
